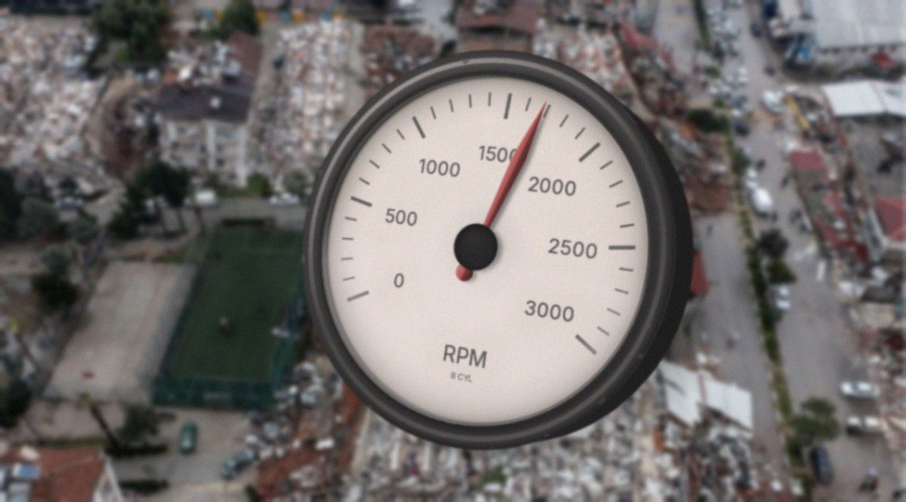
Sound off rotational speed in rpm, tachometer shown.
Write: 1700 rpm
